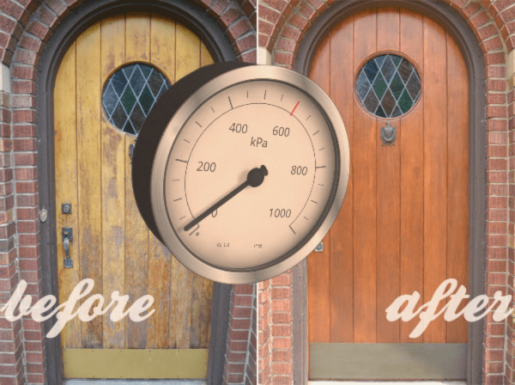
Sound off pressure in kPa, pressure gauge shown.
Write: 25 kPa
